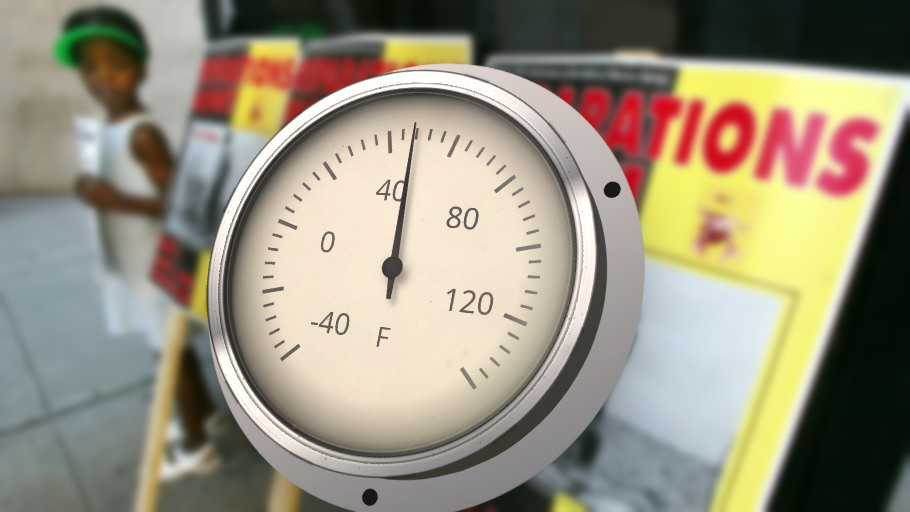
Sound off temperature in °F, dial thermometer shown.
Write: 48 °F
